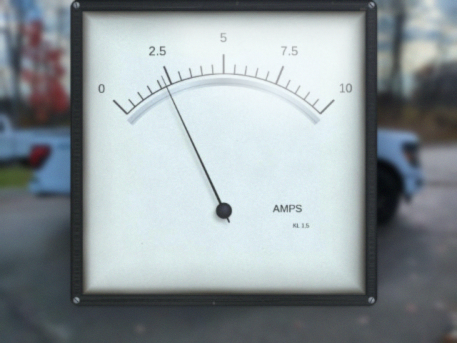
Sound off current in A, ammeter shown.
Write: 2.25 A
